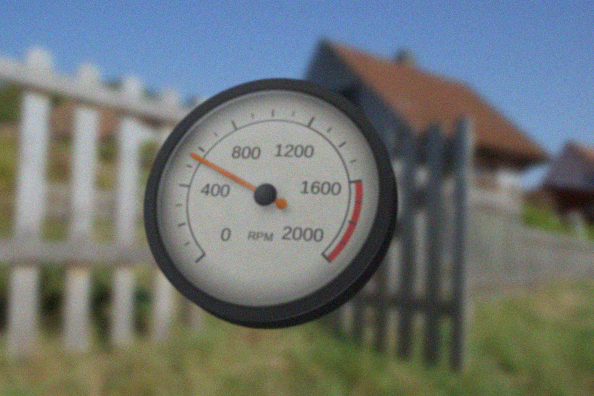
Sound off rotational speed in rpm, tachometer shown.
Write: 550 rpm
